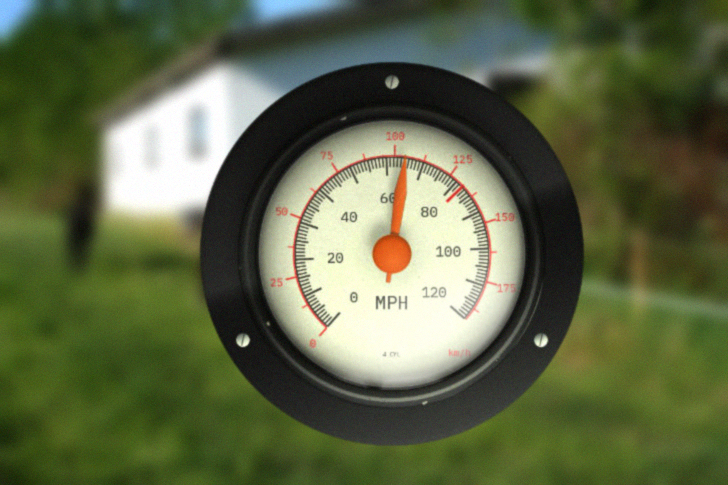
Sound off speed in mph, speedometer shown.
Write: 65 mph
